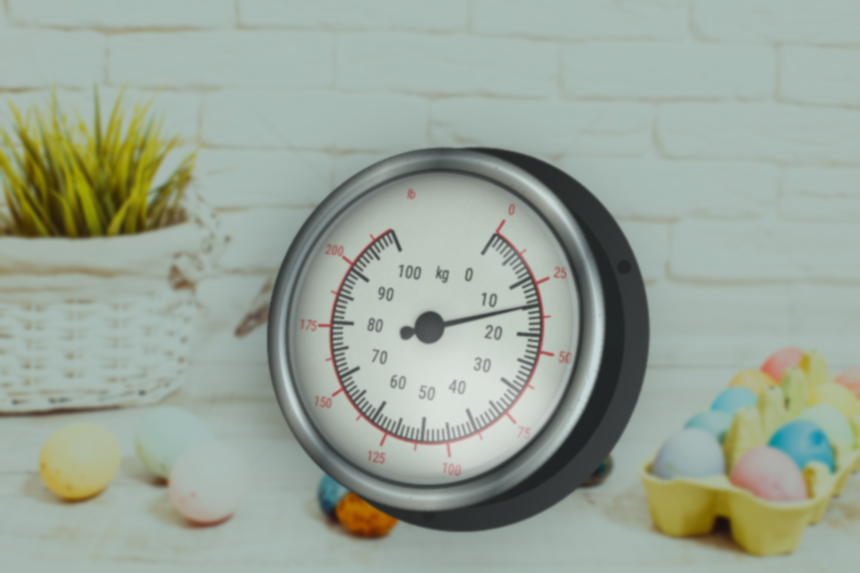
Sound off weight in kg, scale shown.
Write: 15 kg
